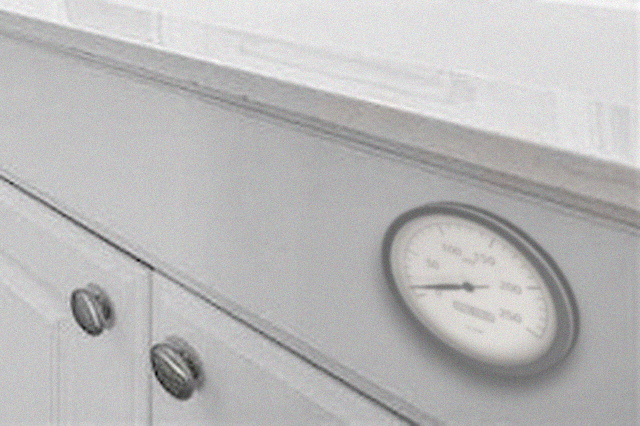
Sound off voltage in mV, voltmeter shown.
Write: 10 mV
